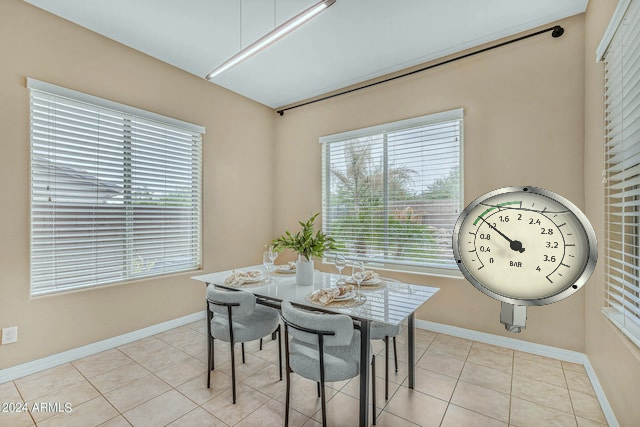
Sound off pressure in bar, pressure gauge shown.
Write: 1.2 bar
